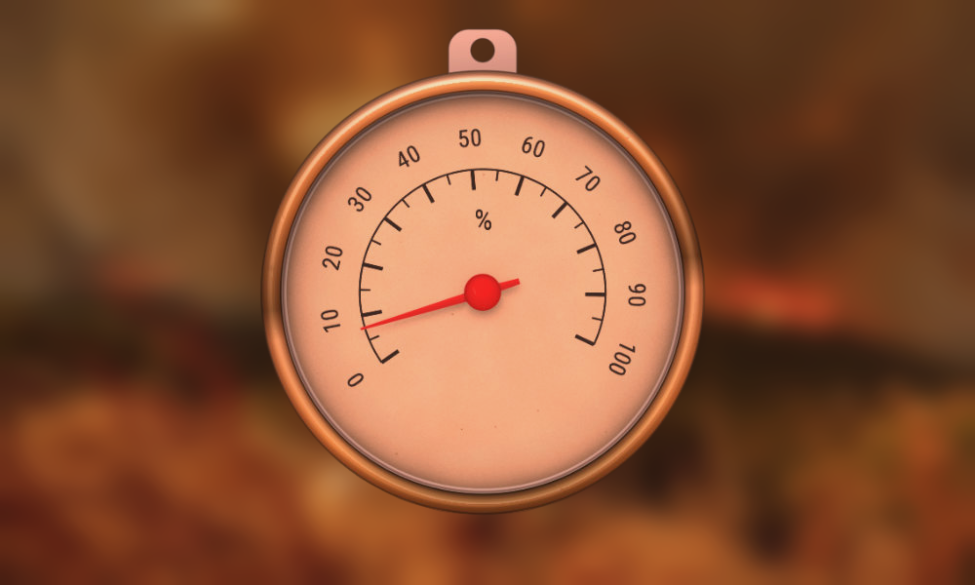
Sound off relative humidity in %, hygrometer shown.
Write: 7.5 %
